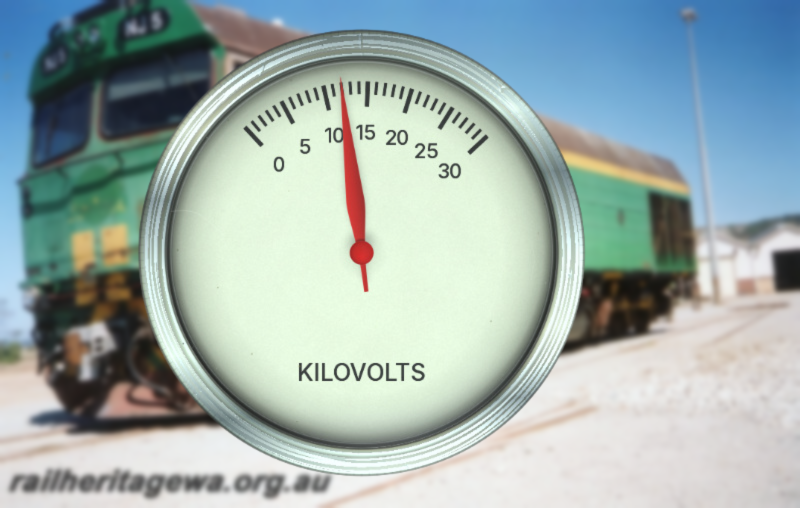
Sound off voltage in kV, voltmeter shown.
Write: 12 kV
